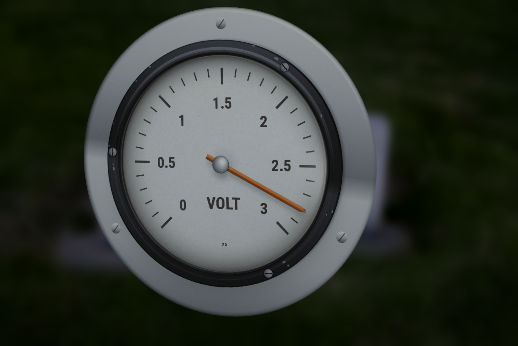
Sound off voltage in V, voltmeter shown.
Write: 2.8 V
